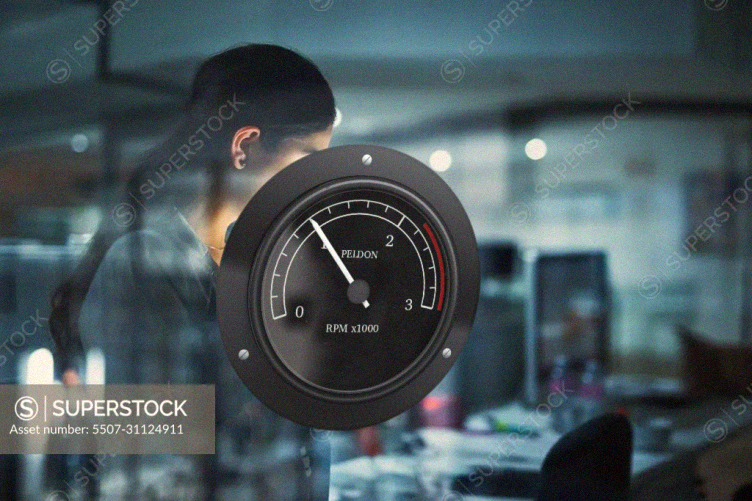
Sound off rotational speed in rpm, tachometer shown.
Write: 1000 rpm
